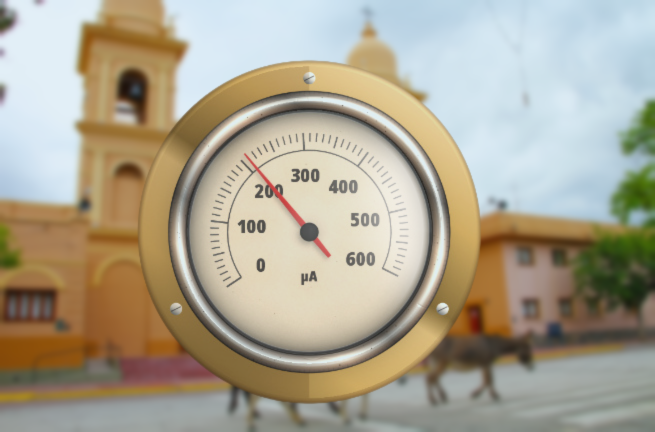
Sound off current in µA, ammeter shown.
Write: 210 µA
